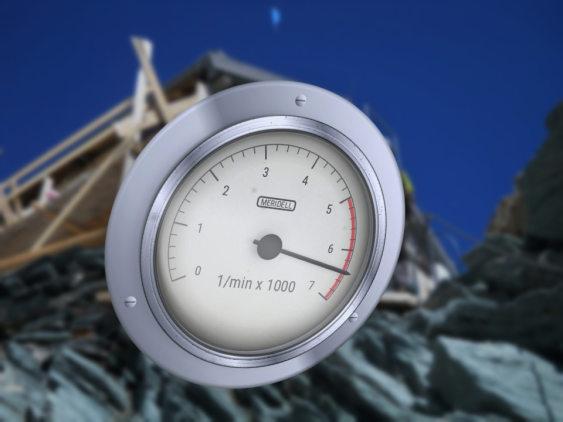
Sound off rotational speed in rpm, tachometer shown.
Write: 6400 rpm
